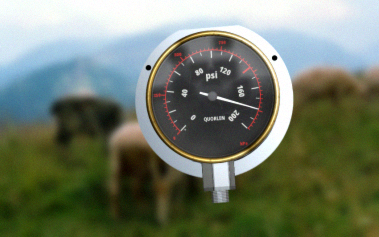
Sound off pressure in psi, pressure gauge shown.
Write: 180 psi
